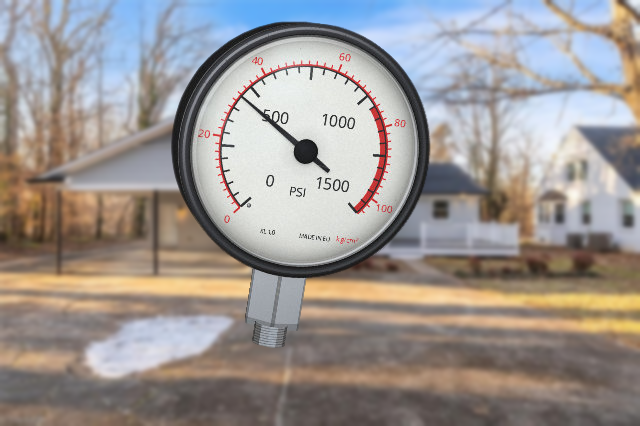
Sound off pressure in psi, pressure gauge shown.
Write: 450 psi
